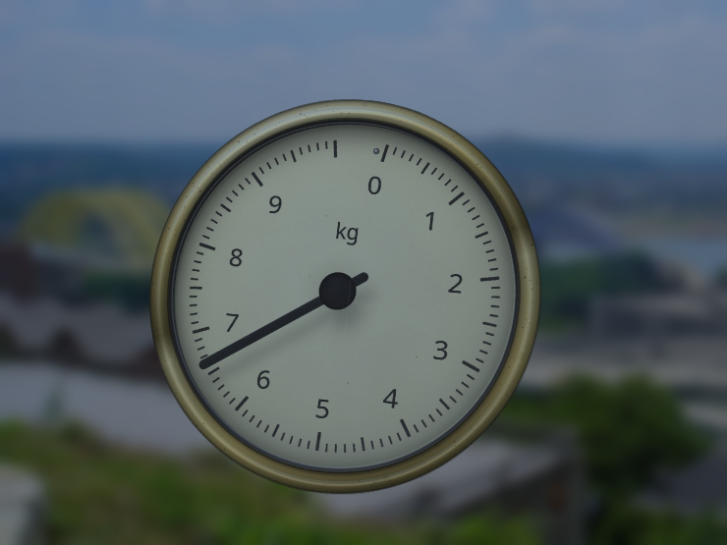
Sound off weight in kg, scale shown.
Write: 6.6 kg
